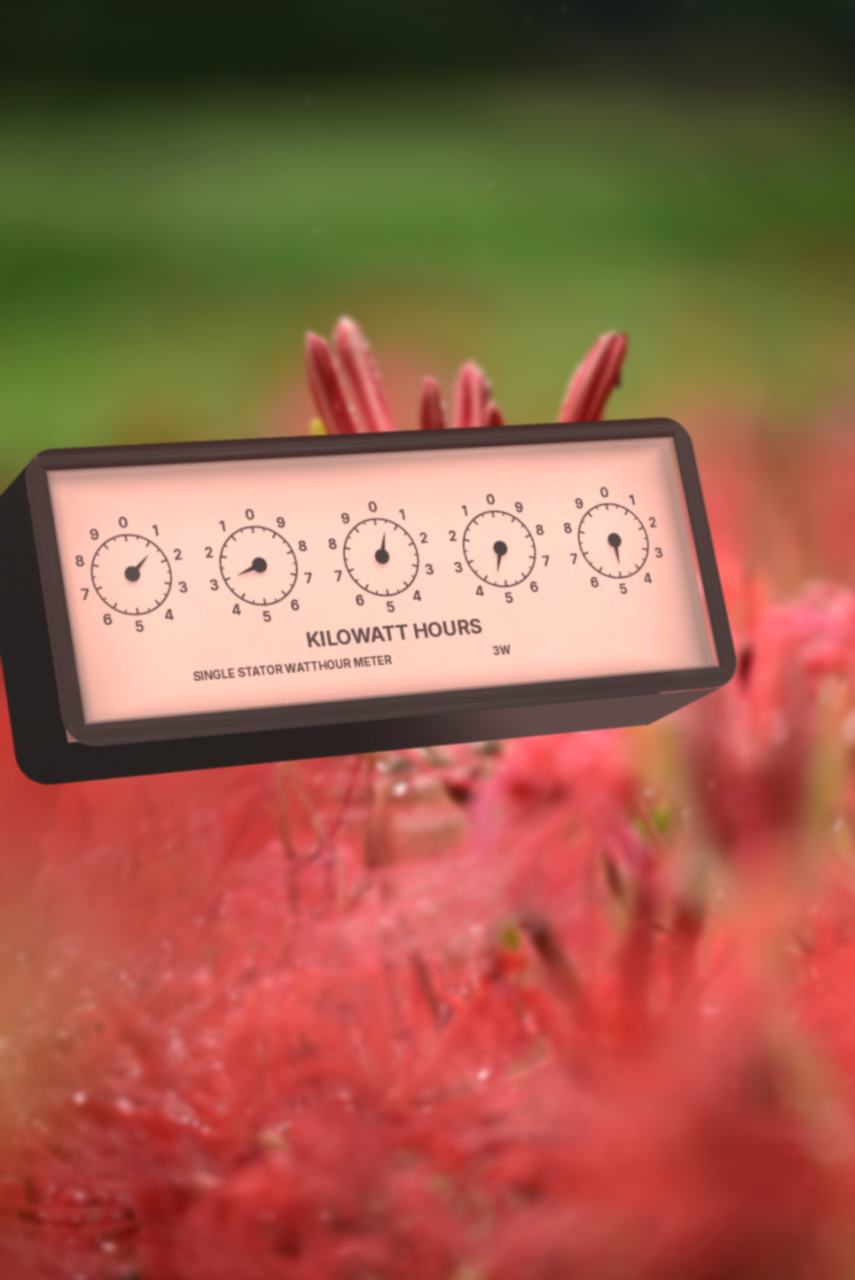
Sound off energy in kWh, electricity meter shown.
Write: 13045 kWh
